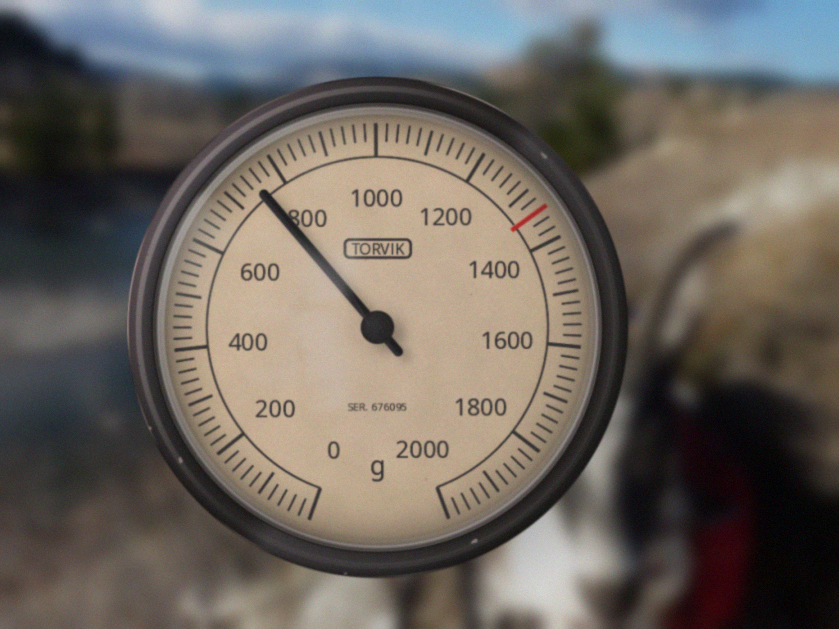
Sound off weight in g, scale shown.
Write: 750 g
